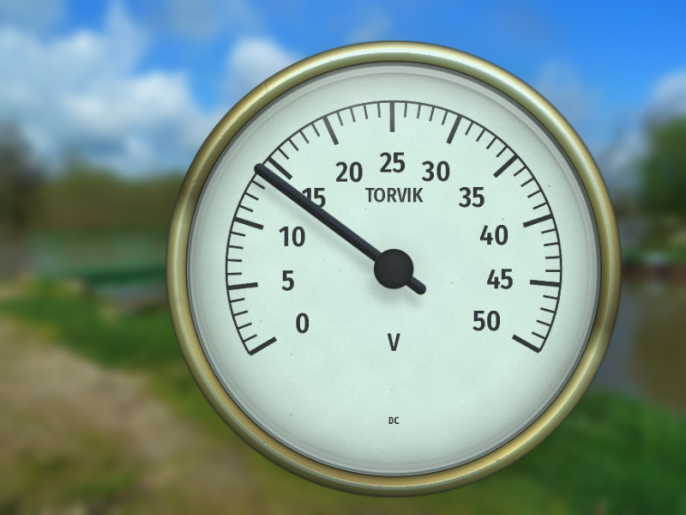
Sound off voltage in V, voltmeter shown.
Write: 14 V
